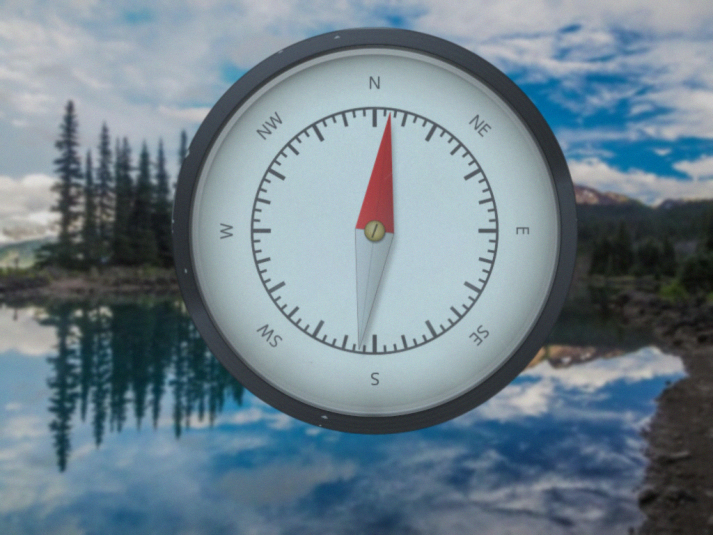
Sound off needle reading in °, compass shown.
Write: 7.5 °
